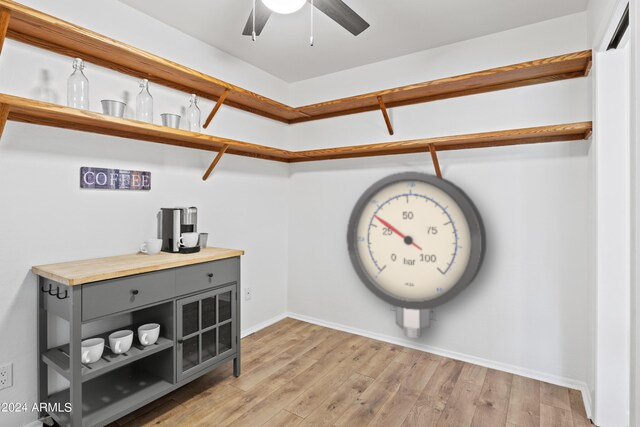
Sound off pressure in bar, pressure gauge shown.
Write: 30 bar
